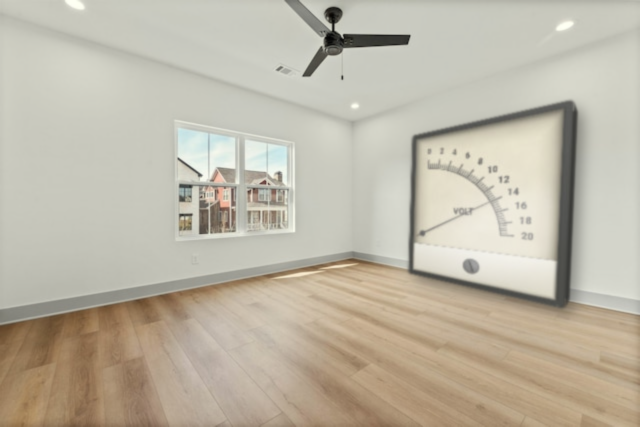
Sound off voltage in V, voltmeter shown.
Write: 14 V
